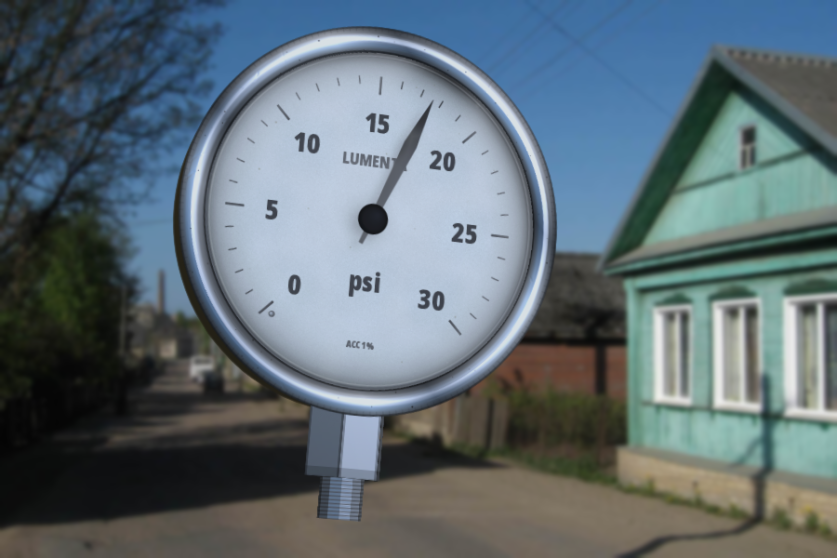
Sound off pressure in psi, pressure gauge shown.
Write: 17.5 psi
